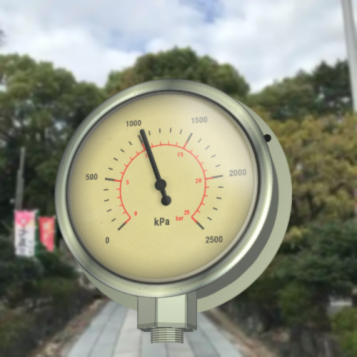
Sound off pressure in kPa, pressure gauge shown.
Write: 1050 kPa
